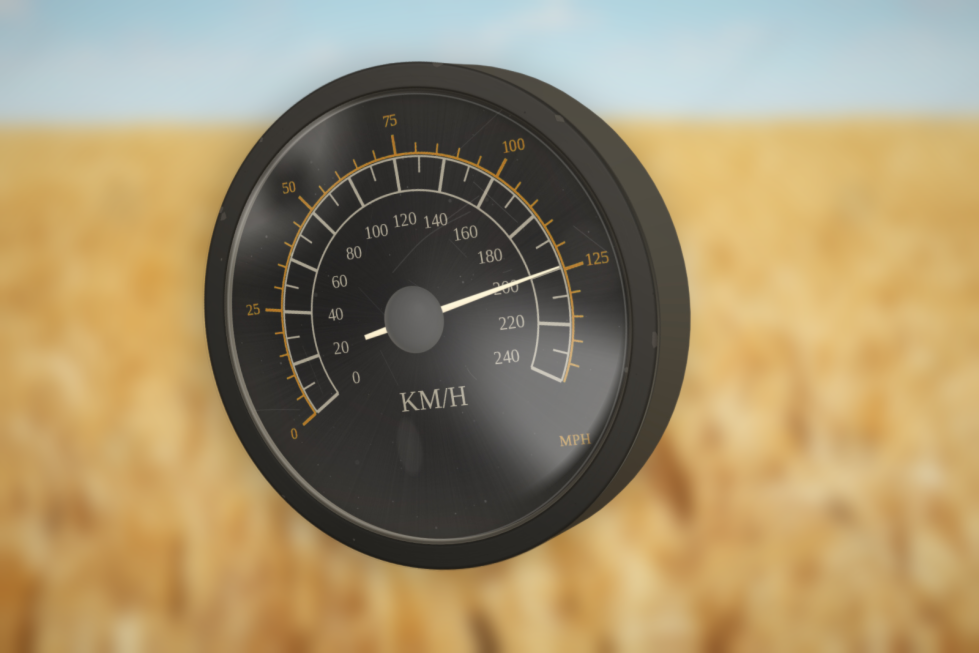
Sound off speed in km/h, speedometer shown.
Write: 200 km/h
